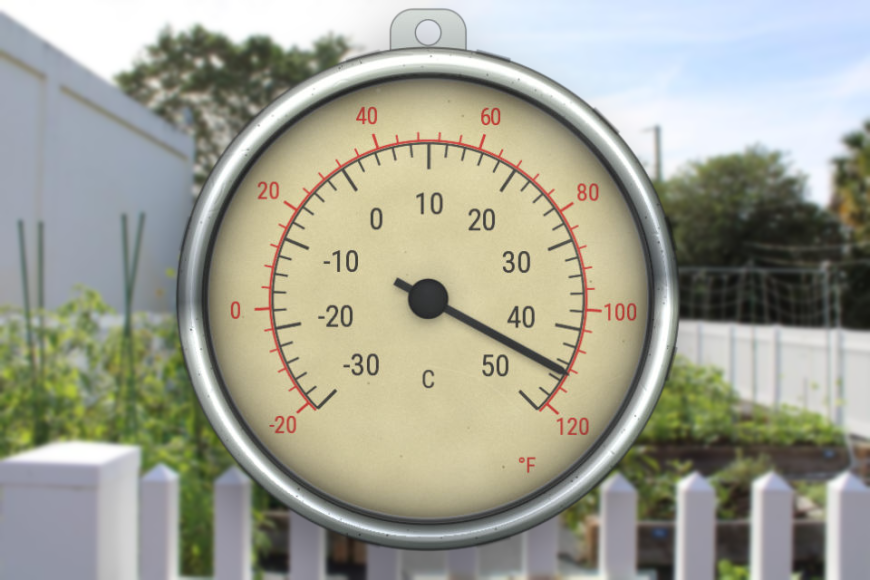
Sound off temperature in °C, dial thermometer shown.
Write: 45 °C
